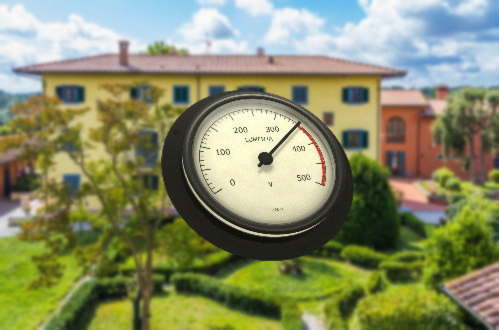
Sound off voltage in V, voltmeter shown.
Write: 350 V
